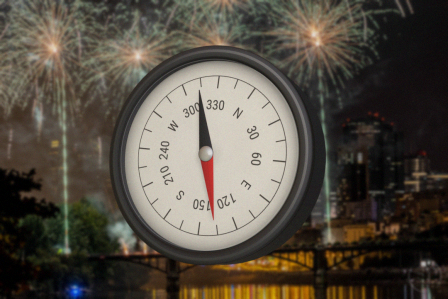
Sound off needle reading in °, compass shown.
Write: 135 °
